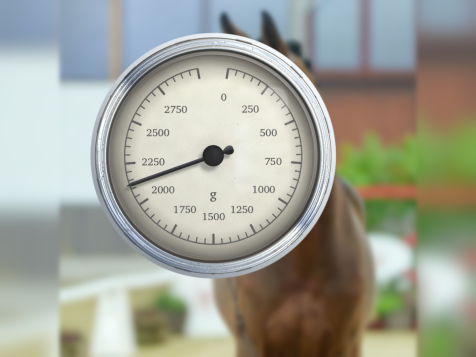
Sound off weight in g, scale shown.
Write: 2125 g
